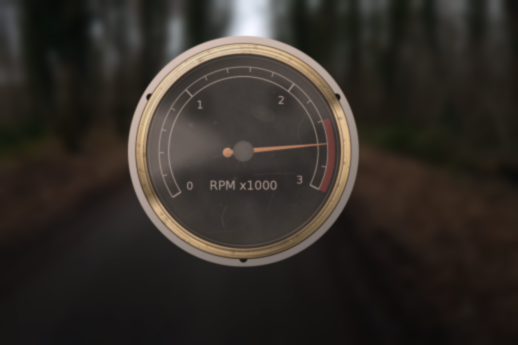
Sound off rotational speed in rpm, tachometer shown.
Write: 2600 rpm
